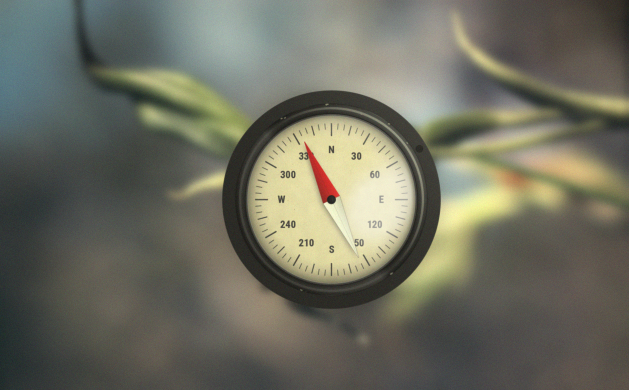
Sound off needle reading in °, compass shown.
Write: 335 °
